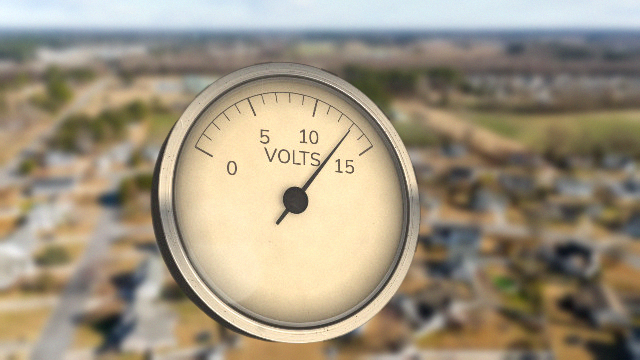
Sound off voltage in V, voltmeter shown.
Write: 13 V
